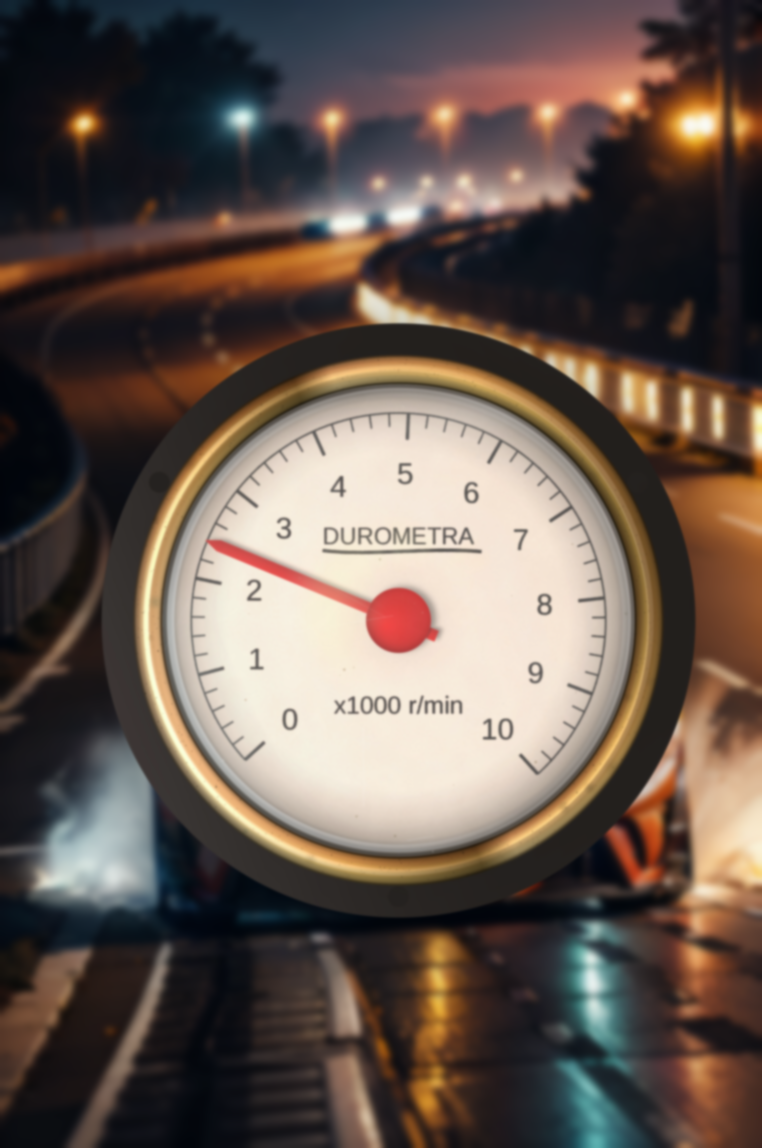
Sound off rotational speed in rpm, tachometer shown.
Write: 2400 rpm
